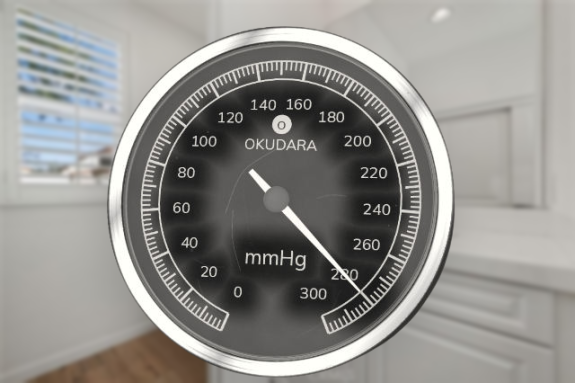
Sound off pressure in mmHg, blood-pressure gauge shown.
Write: 280 mmHg
